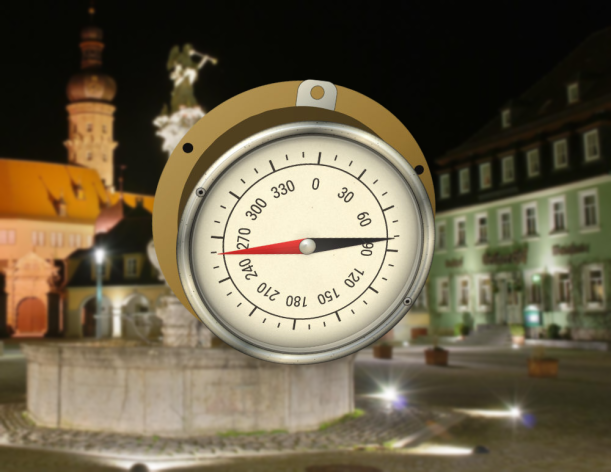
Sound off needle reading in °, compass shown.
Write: 260 °
